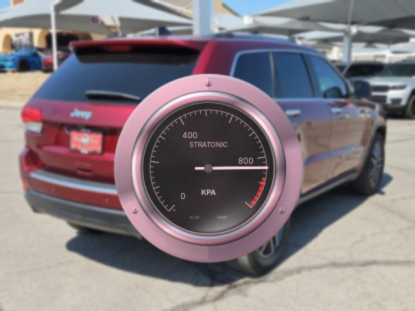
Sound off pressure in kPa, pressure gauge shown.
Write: 840 kPa
